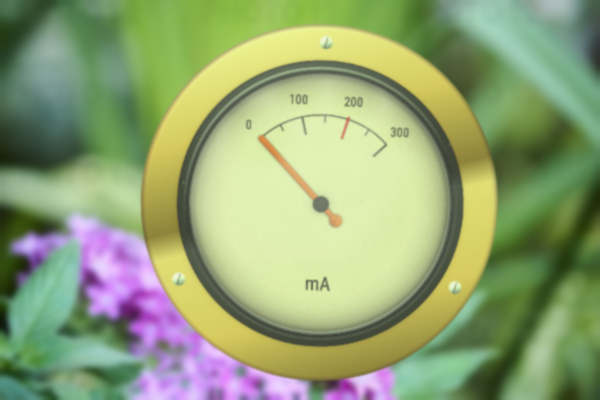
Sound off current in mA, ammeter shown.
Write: 0 mA
